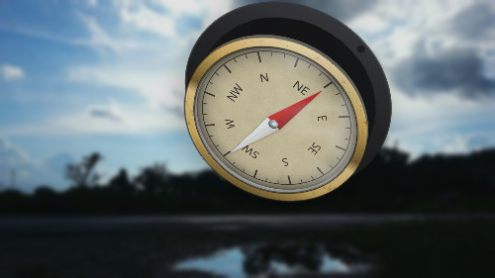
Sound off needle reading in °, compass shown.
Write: 60 °
